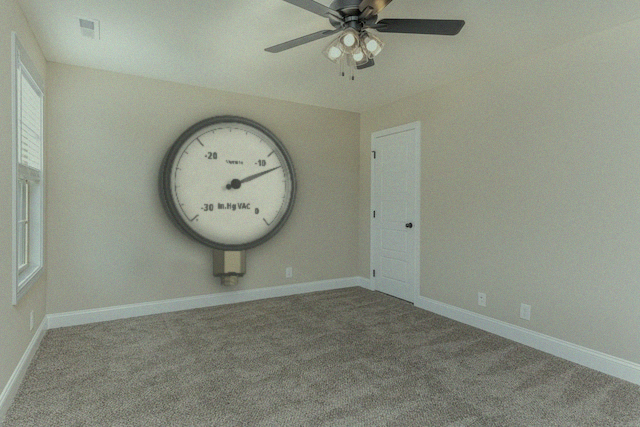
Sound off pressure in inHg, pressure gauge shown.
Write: -8 inHg
